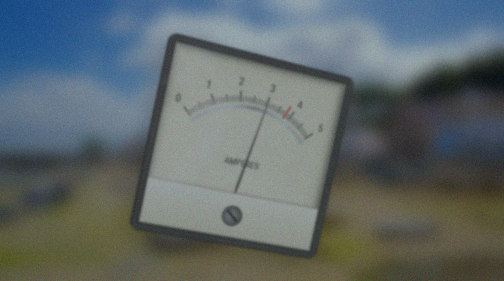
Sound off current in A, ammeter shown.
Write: 3 A
